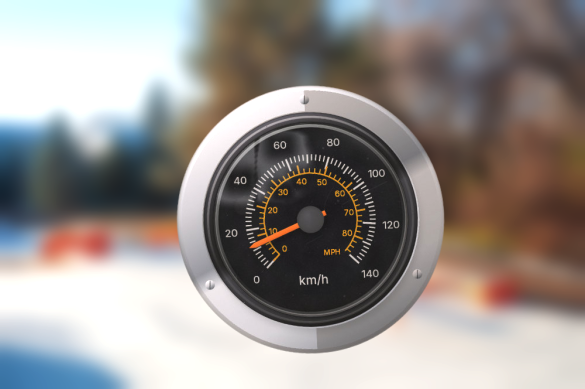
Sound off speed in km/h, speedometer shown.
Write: 12 km/h
